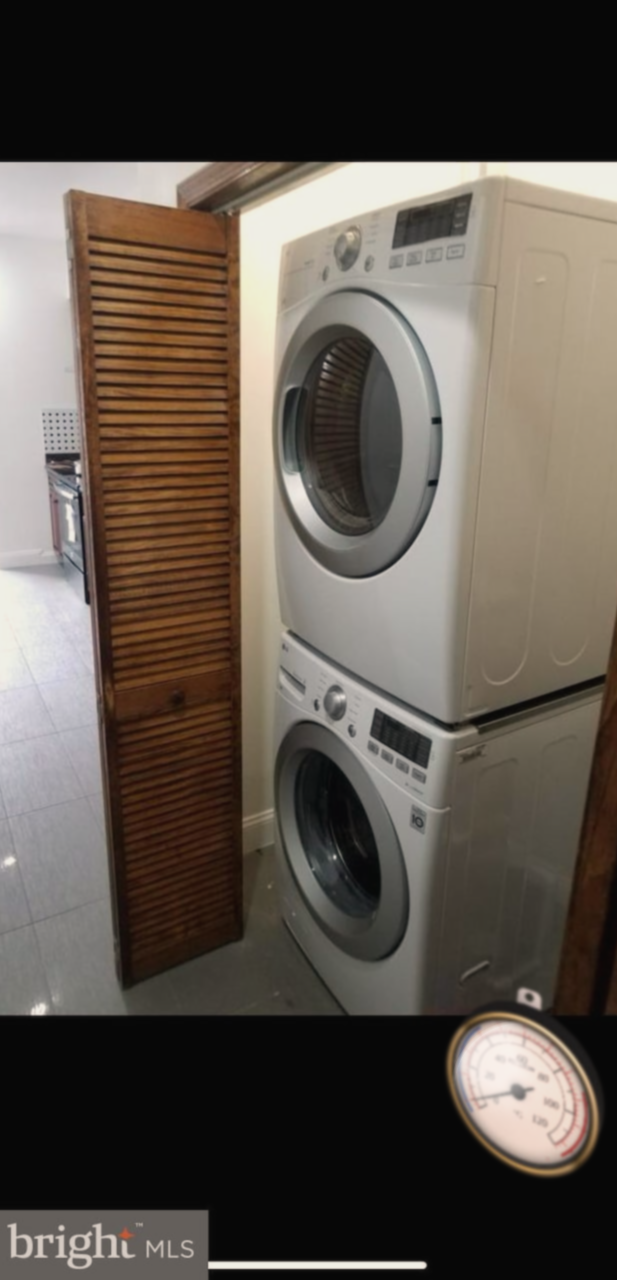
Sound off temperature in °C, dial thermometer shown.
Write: 5 °C
